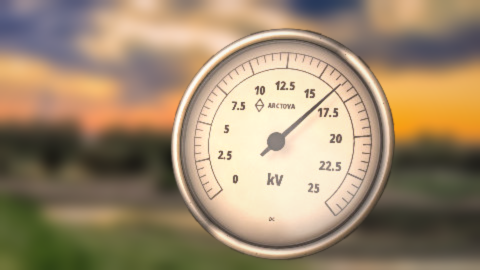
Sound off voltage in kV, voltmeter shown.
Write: 16.5 kV
